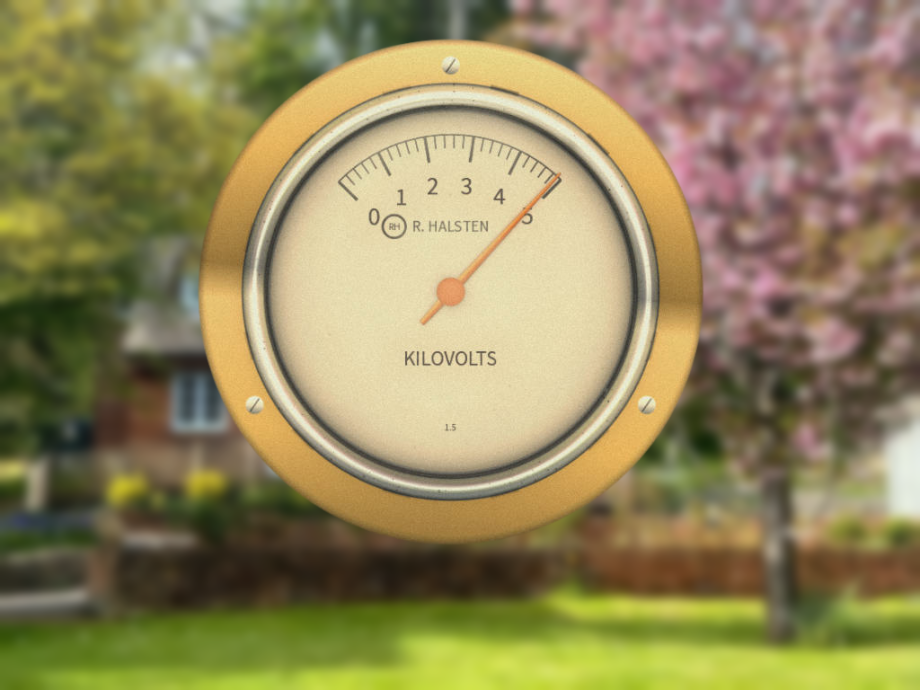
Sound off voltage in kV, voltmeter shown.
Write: 4.9 kV
